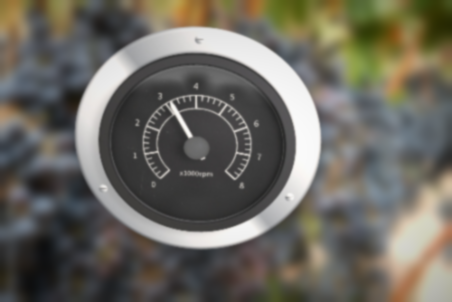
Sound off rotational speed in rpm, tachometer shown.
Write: 3200 rpm
